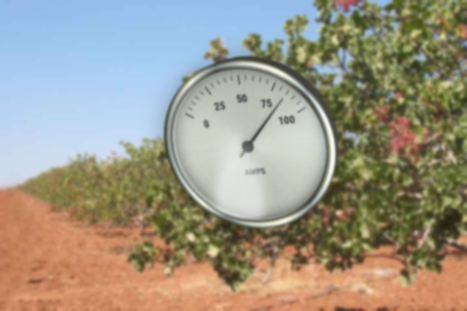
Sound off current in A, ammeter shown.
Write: 85 A
